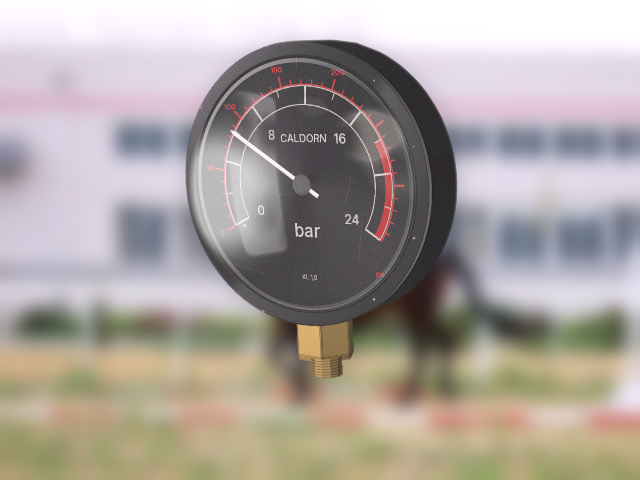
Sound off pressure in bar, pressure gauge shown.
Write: 6 bar
